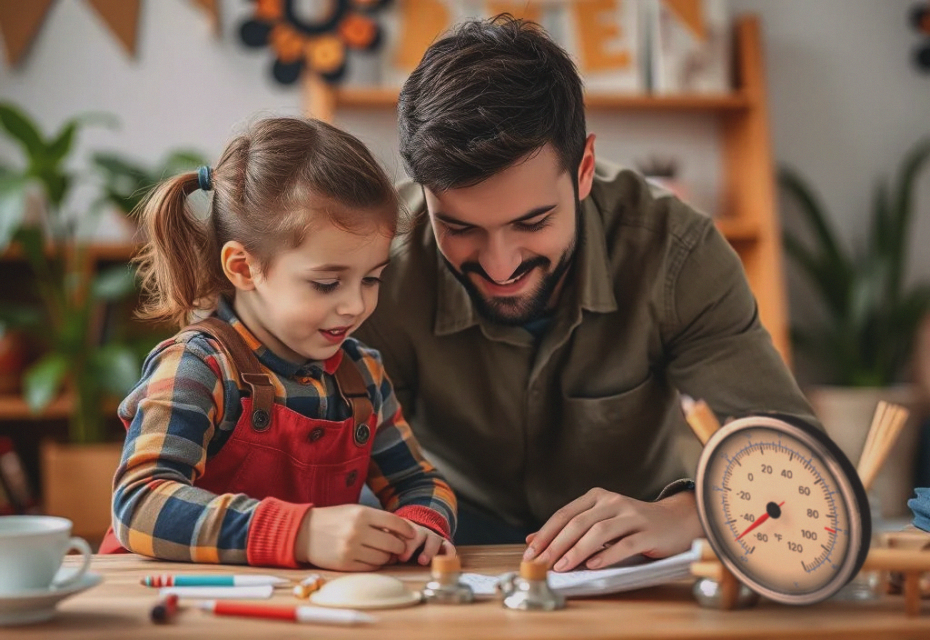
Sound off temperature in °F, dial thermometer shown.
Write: -50 °F
